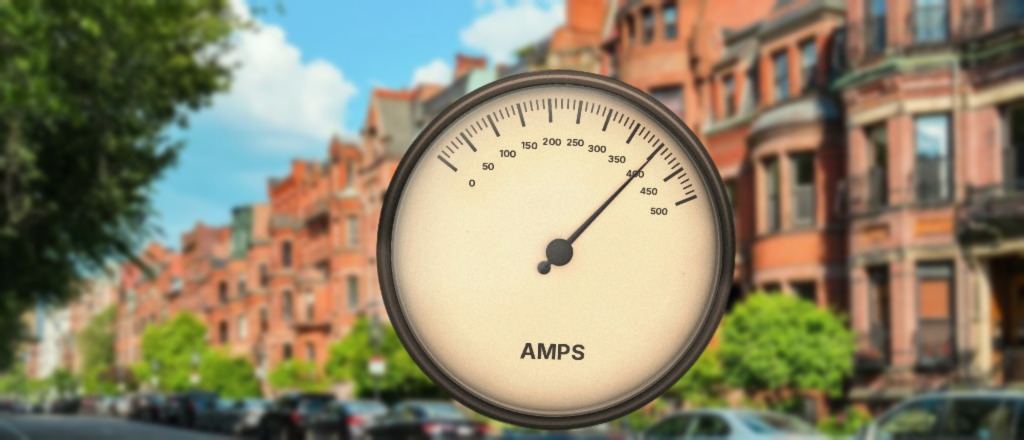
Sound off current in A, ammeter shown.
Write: 400 A
